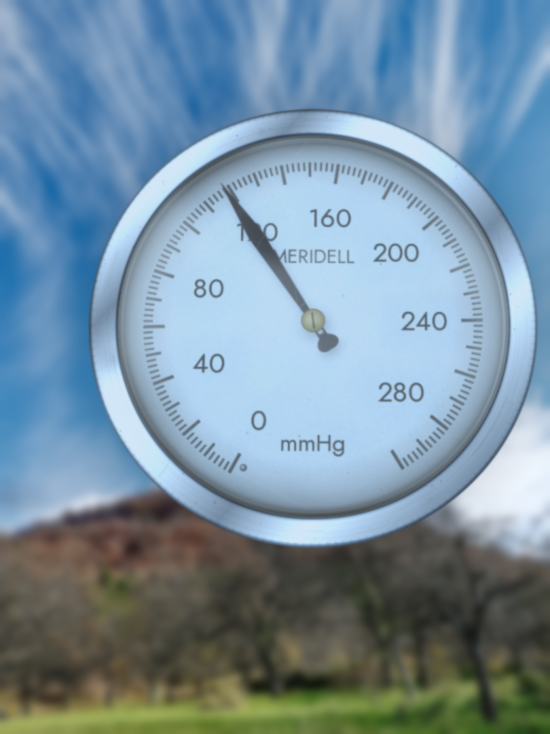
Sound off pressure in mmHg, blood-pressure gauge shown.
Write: 118 mmHg
